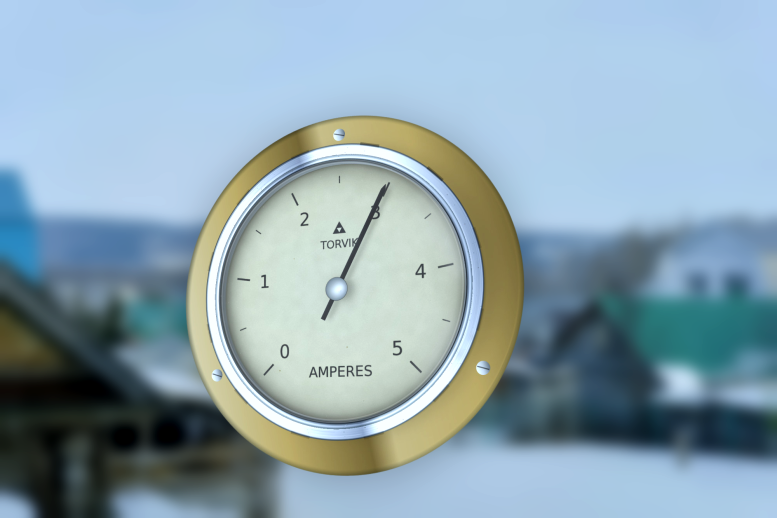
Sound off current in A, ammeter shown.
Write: 3 A
